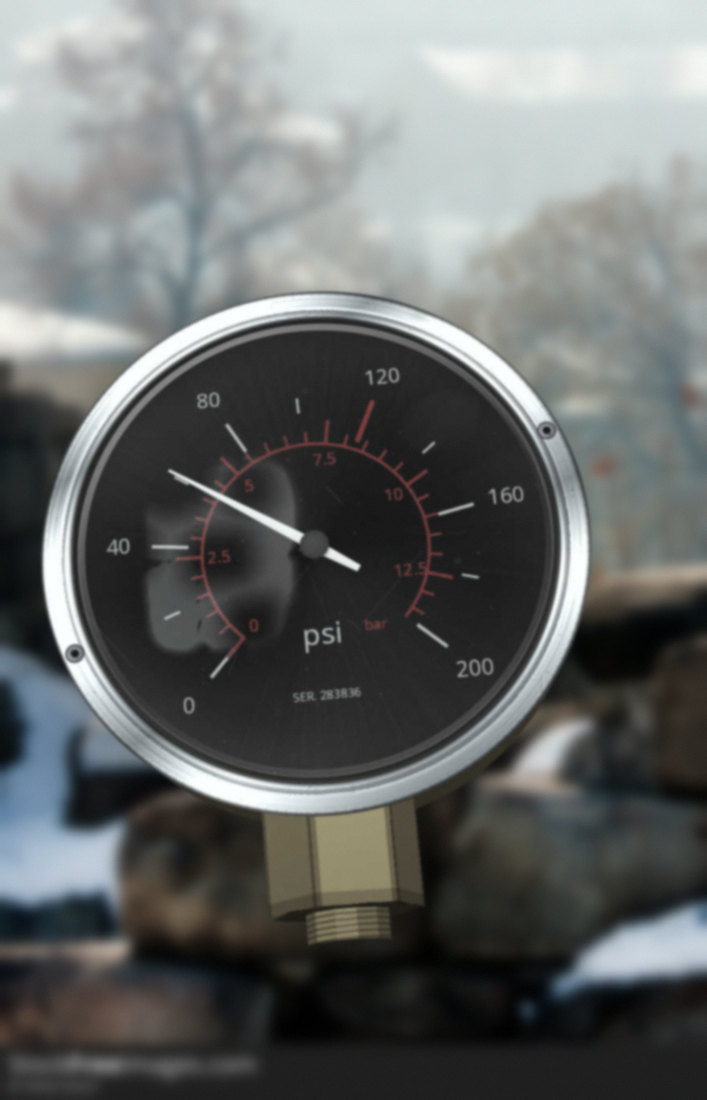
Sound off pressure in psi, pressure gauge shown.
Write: 60 psi
